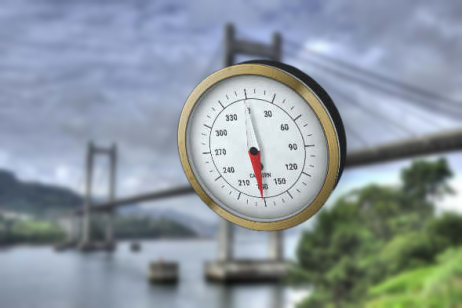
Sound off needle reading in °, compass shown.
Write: 180 °
